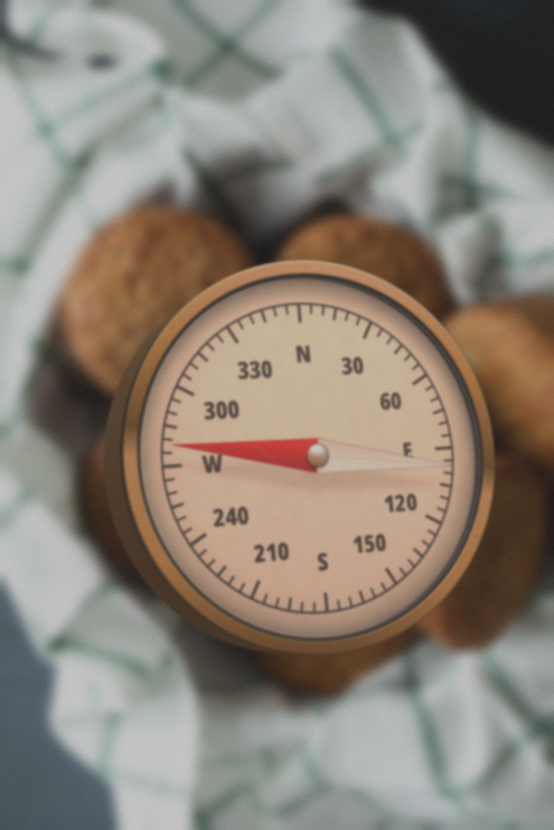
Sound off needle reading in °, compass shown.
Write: 277.5 °
